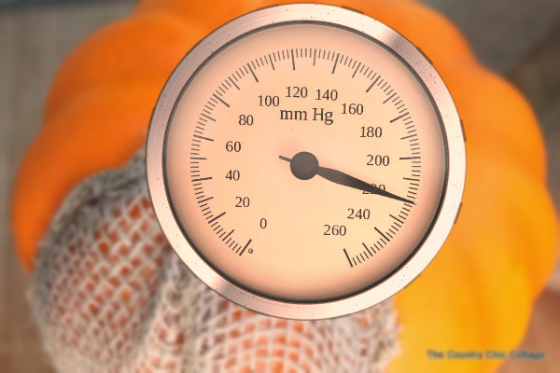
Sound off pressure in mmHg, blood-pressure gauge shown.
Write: 220 mmHg
